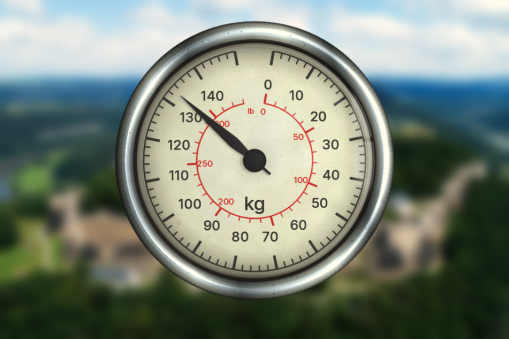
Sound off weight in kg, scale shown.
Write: 133 kg
